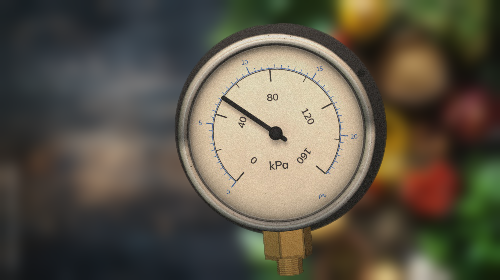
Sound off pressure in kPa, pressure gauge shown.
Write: 50 kPa
